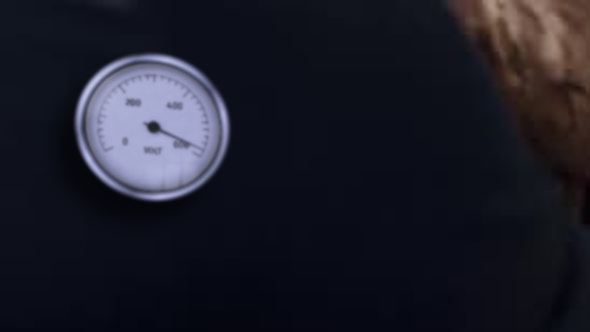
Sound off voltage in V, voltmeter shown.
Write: 580 V
